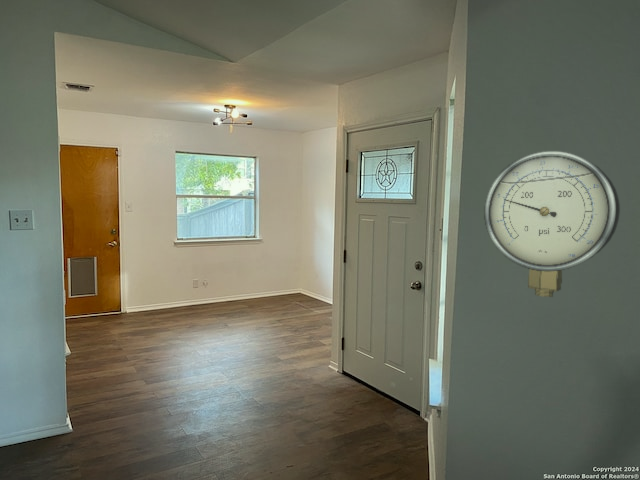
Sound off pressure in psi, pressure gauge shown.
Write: 70 psi
